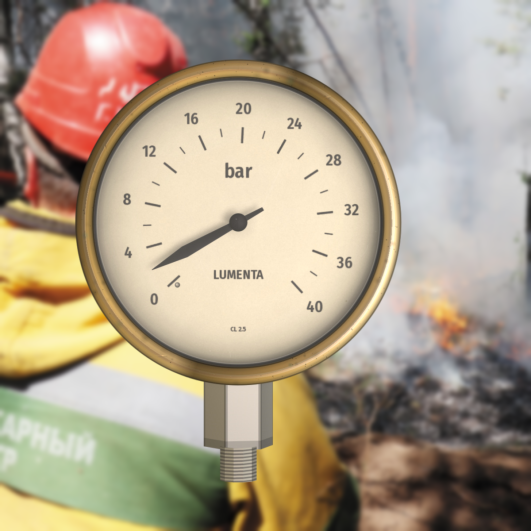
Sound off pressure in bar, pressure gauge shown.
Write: 2 bar
